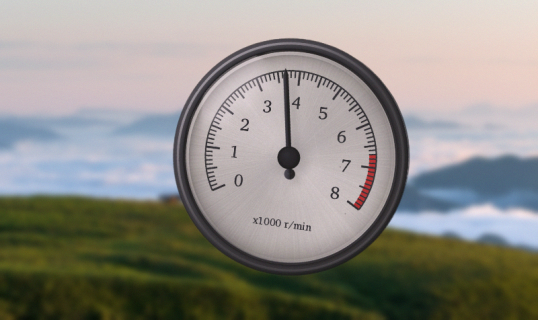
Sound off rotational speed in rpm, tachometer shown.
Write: 3700 rpm
